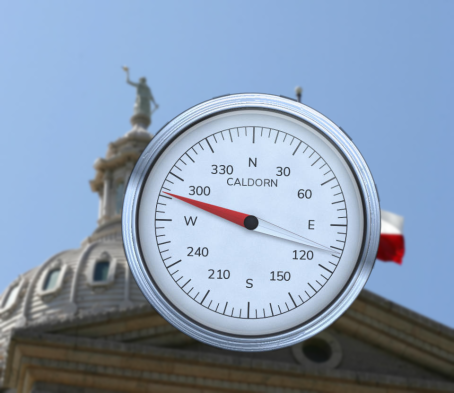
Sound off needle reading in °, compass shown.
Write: 287.5 °
